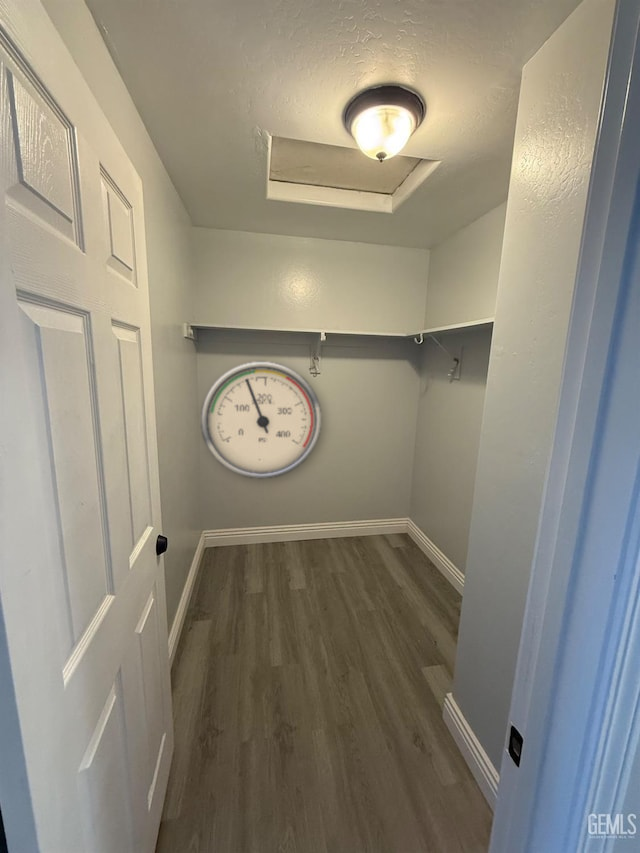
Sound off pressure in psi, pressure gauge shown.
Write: 160 psi
